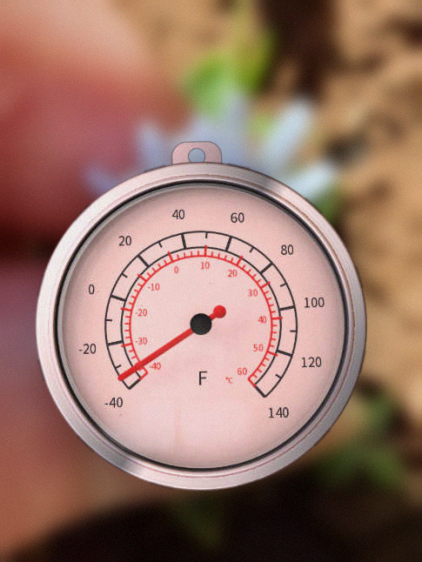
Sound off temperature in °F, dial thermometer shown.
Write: -35 °F
